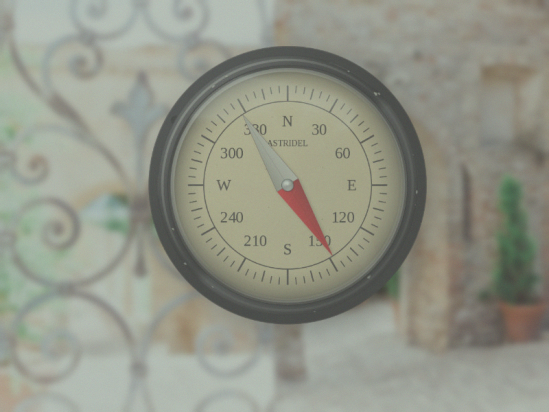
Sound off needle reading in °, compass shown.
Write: 147.5 °
